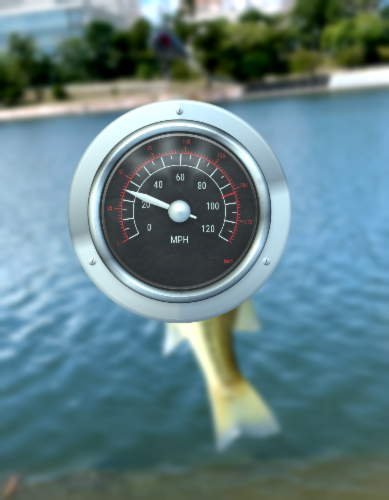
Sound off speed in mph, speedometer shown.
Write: 25 mph
